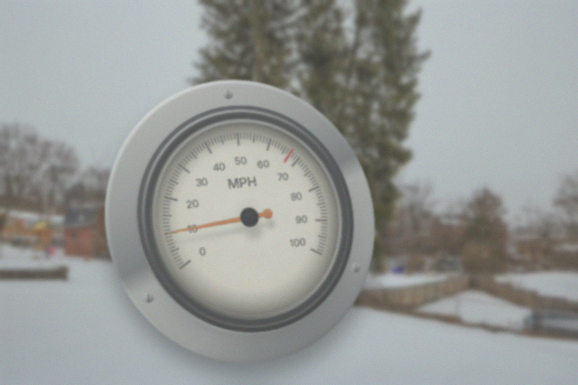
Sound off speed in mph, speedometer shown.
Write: 10 mph
